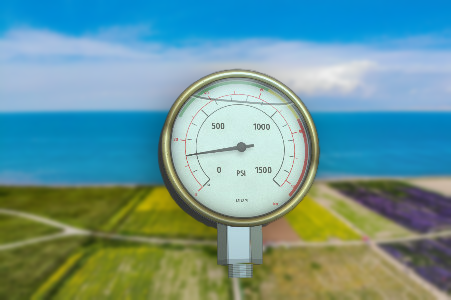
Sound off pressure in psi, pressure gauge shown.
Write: 200 psi
